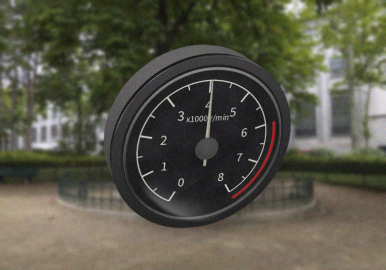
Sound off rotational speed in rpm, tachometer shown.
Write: 4000 rpm
